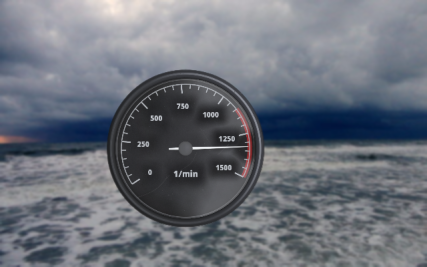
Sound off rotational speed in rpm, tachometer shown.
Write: 1325 rpm
